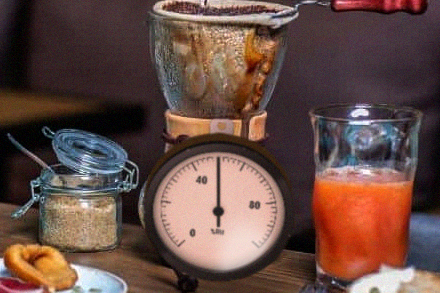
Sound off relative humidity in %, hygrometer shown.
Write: 50 %
